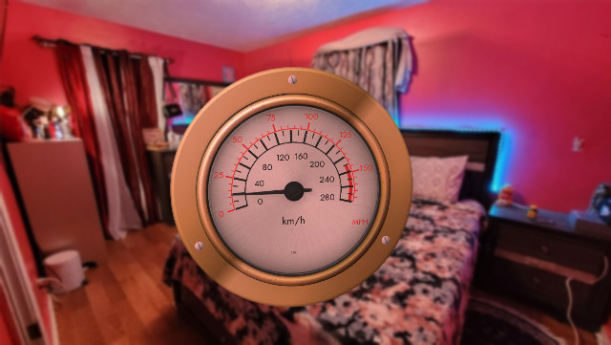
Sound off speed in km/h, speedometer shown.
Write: 20 km/h
